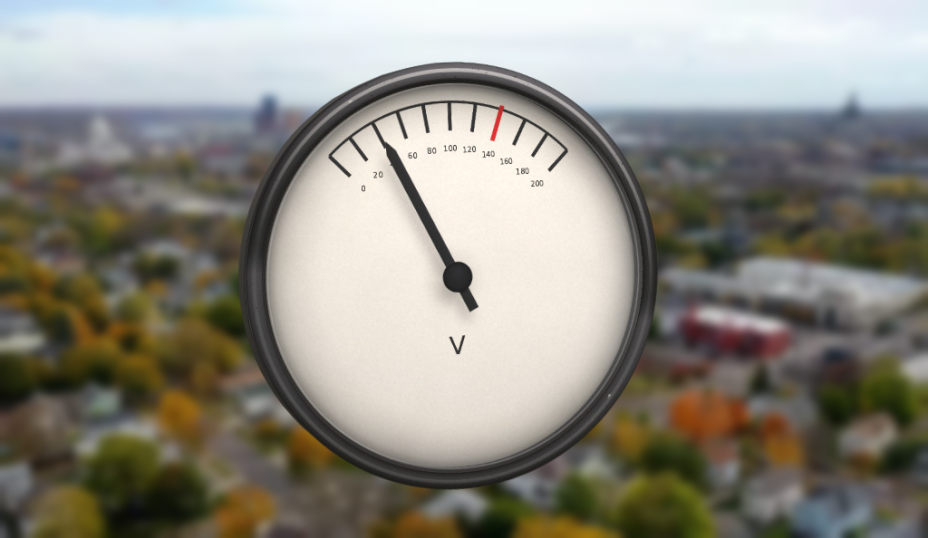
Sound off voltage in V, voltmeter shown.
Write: 40 V
